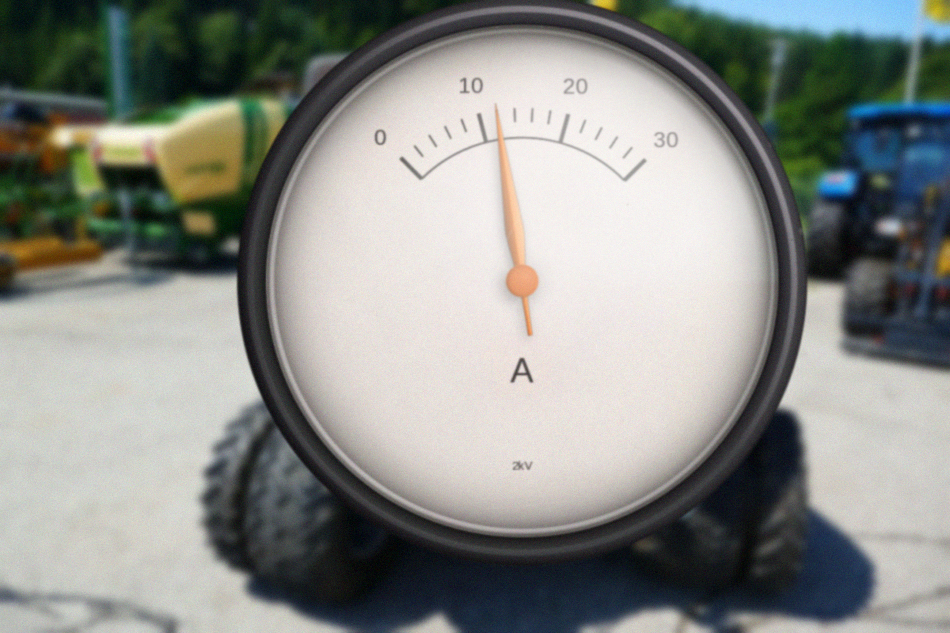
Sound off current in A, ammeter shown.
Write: 12 A
